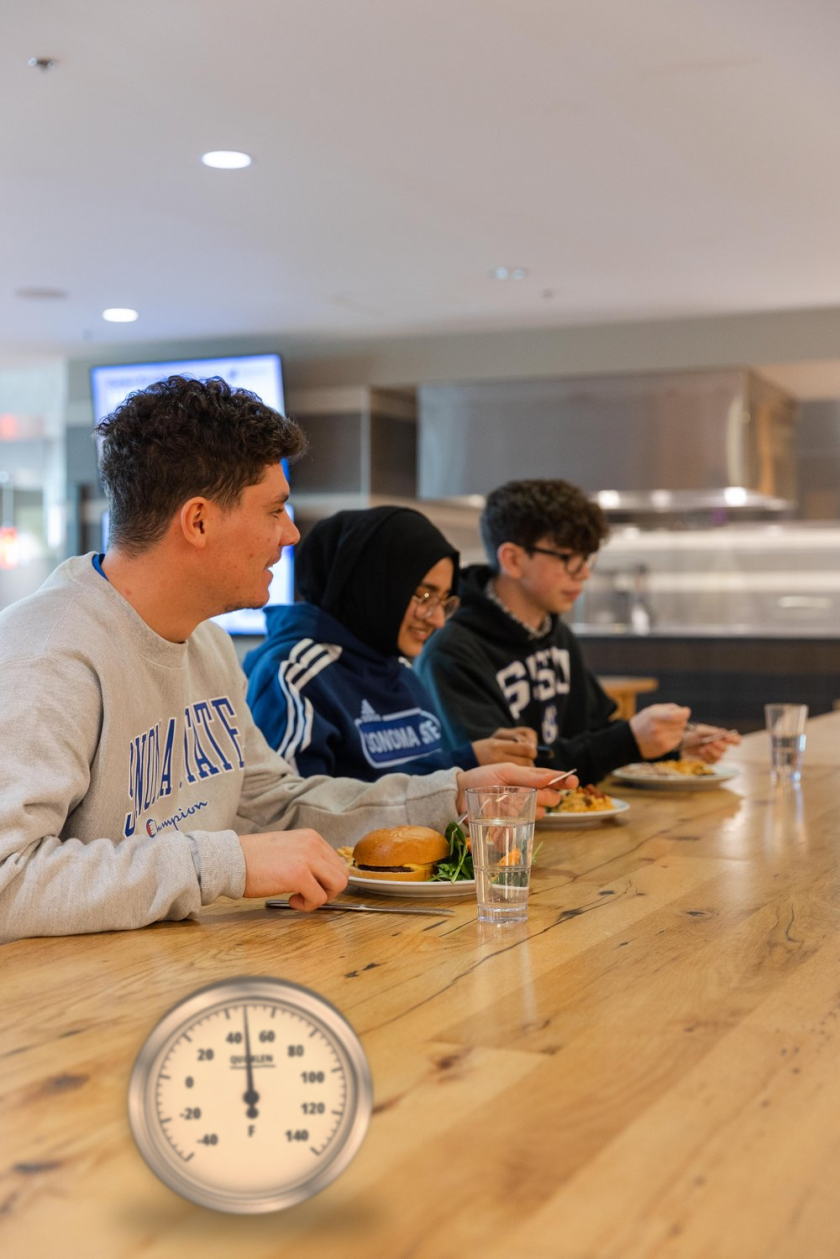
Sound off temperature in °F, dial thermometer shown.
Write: 48 °F
